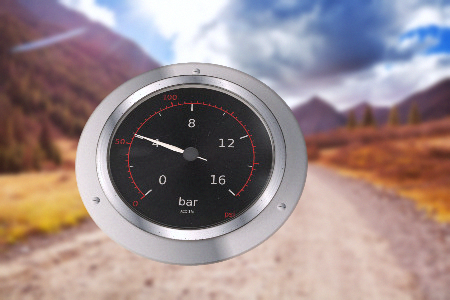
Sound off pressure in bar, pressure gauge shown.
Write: 4 bar
